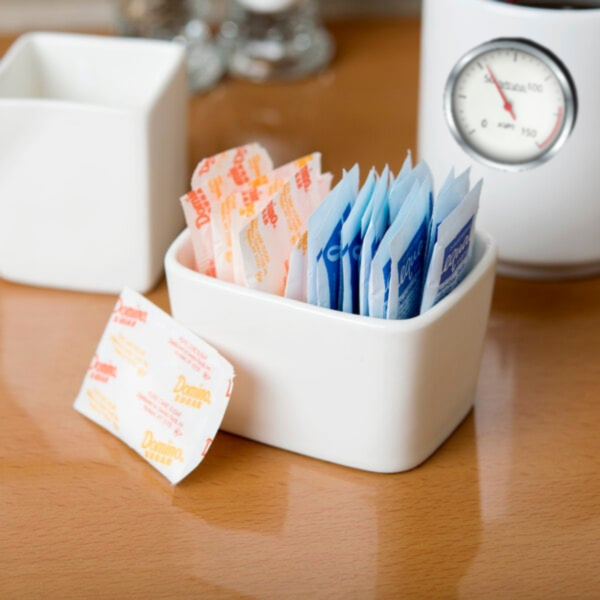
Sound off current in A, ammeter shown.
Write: 55 A
